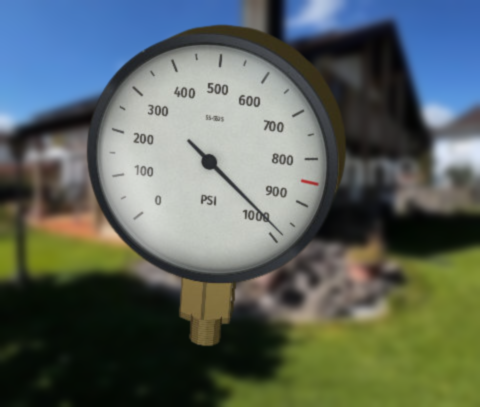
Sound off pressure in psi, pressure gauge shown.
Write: 975 psi
